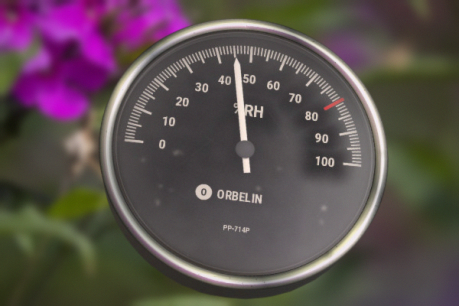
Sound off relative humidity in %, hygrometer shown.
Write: 45 %
